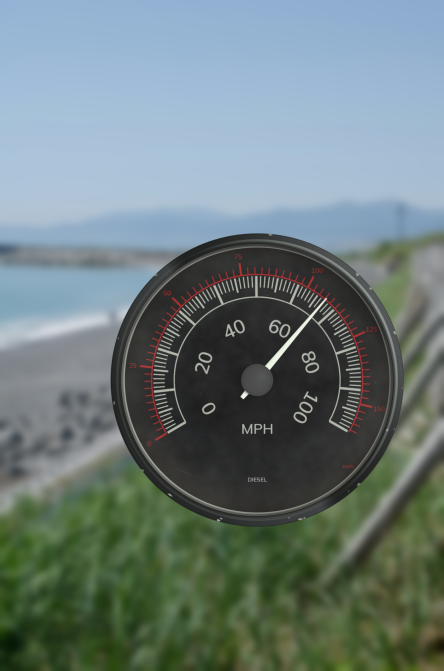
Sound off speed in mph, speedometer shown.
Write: 67 mph
